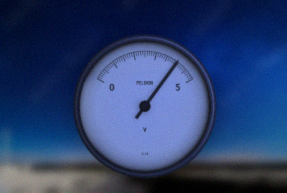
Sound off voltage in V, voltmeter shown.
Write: 4 V
